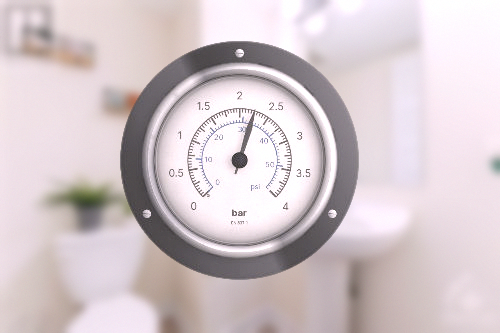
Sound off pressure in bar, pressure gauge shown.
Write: 2.25 bar
